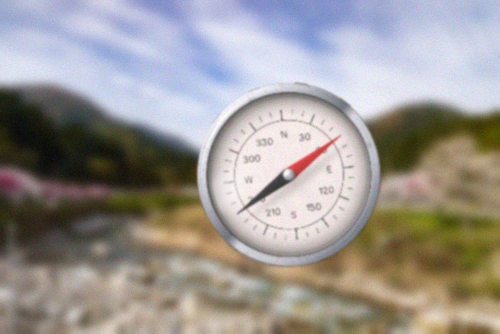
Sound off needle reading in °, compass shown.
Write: 60 °
